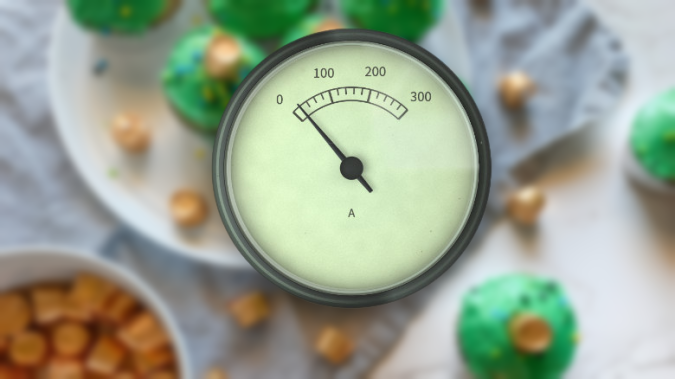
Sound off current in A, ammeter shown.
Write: 20 A
